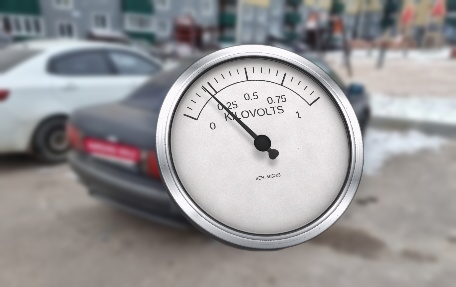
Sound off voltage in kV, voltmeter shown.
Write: 0.2 kV
